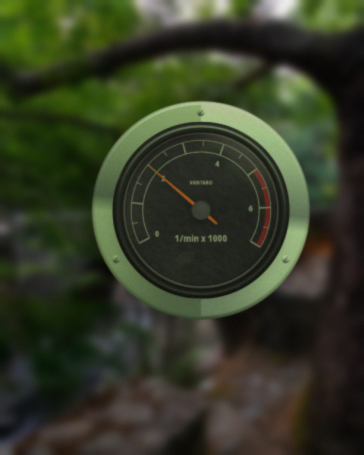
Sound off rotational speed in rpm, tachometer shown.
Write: 2000 rpm
